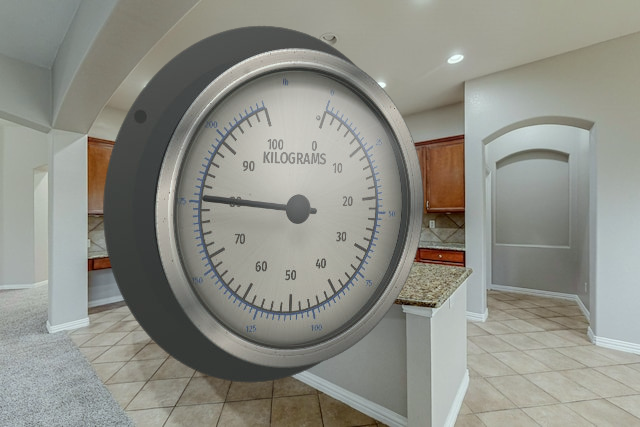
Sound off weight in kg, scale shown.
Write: 80 kg
